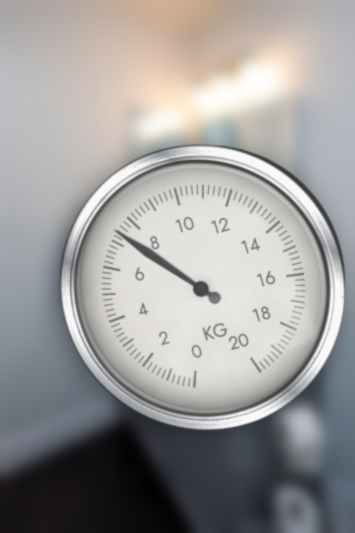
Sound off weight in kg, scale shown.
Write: 7.4 kg
